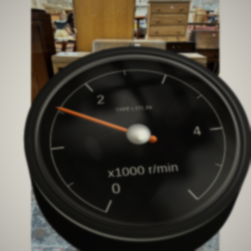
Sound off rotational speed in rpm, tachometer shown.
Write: 1500 rpm
